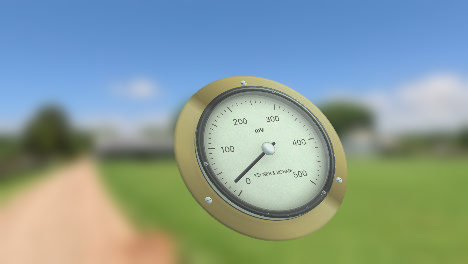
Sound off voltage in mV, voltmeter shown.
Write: 20 mV
